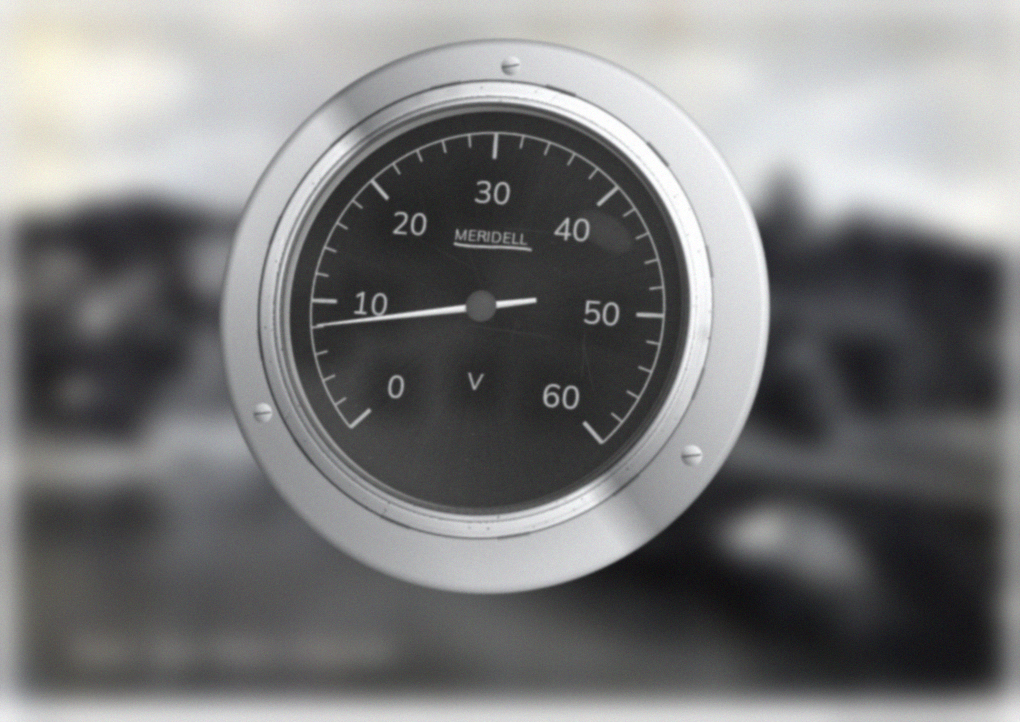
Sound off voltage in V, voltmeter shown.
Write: 8 V
